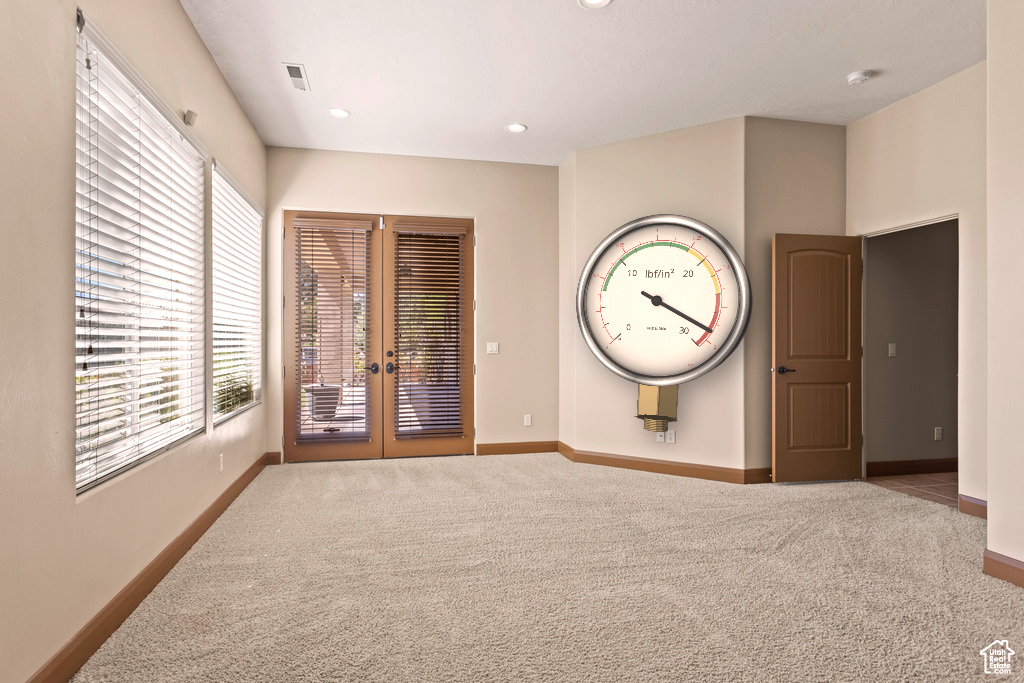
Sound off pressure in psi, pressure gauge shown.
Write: 28 psi
